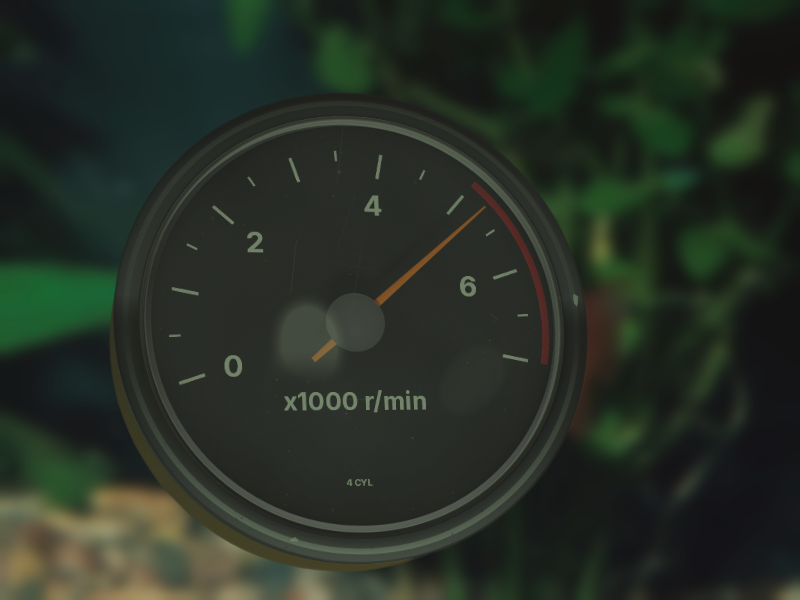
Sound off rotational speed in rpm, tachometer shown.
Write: 5250 rpm
